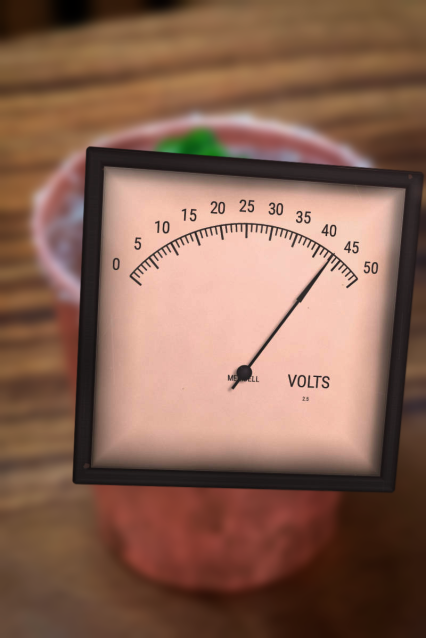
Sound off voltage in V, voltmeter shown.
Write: 43 V
